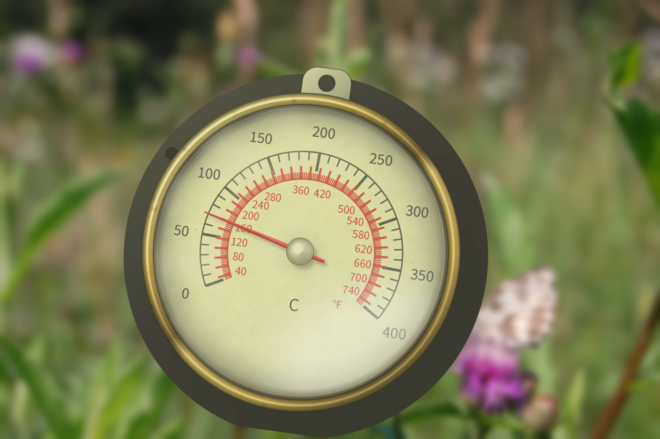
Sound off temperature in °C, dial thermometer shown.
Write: 70 °C
